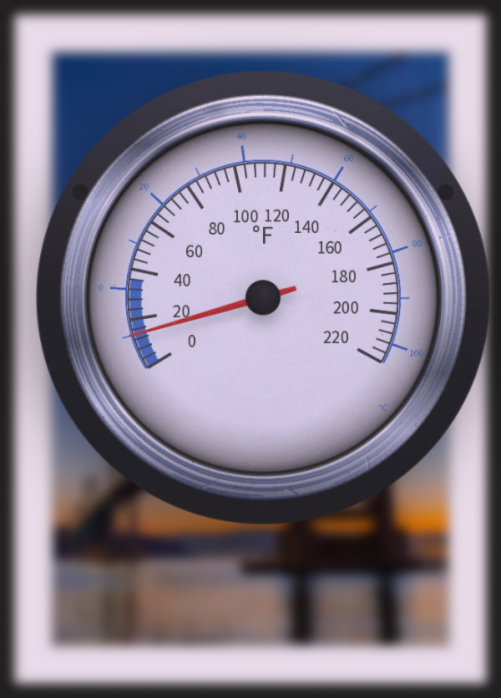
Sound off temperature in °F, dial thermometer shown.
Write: 14 °F
